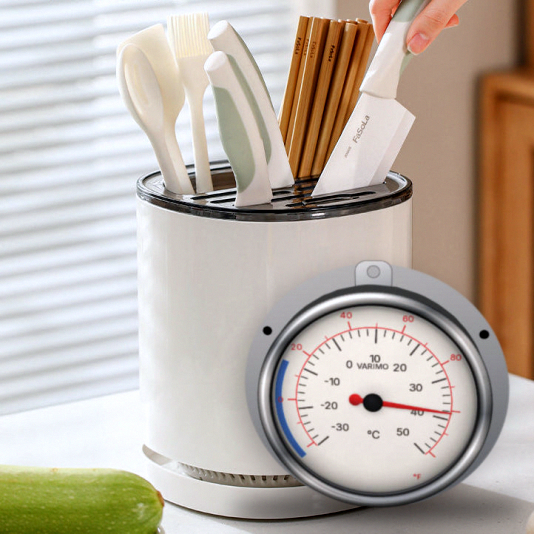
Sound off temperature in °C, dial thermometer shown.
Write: 38 °C
